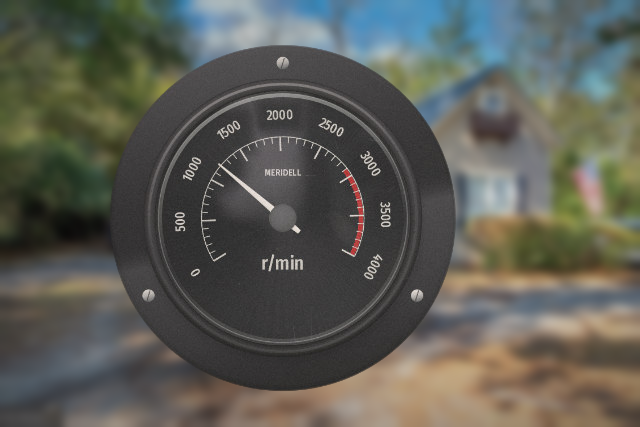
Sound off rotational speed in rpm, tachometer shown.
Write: 1200 rpm
